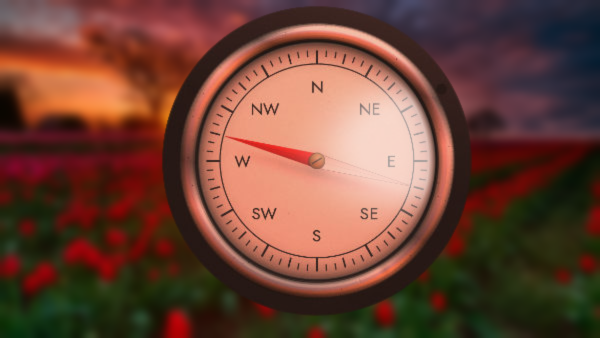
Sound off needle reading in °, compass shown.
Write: 285 °
